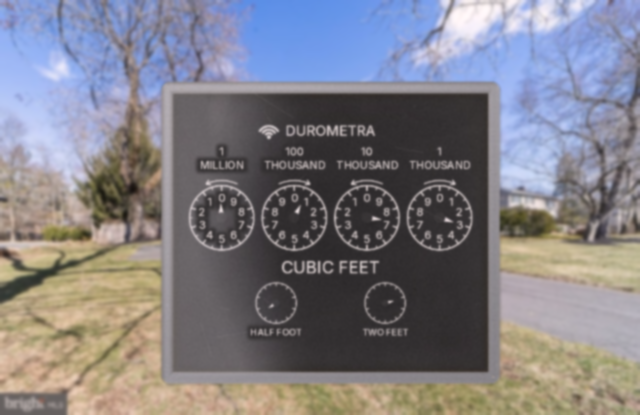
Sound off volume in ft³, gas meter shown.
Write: 7300 ft³
